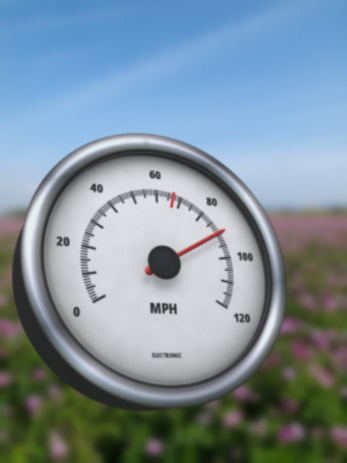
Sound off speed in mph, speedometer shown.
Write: 90 mph
